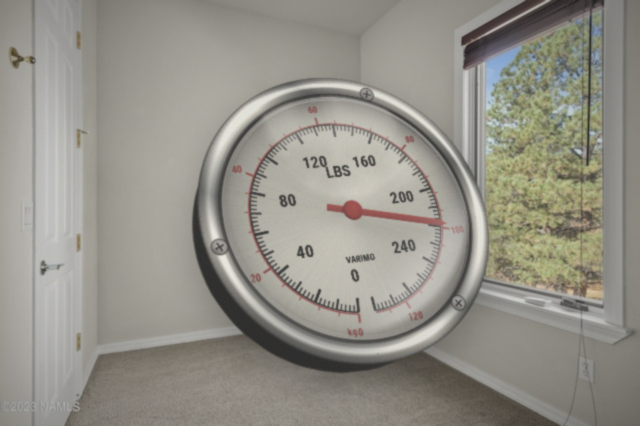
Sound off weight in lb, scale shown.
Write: 220 lb
